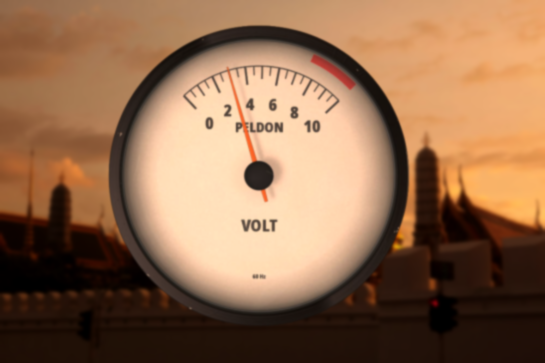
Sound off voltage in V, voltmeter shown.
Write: 3 V
